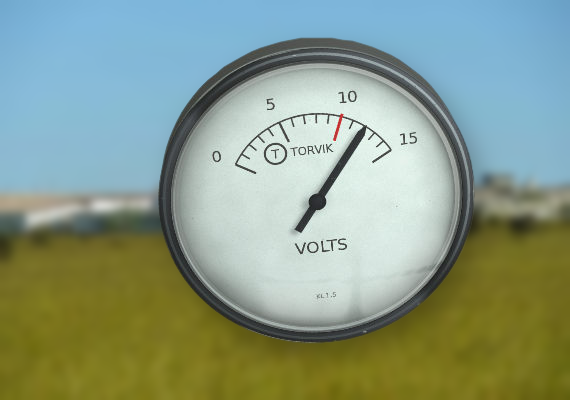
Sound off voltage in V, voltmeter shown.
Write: 12 V
